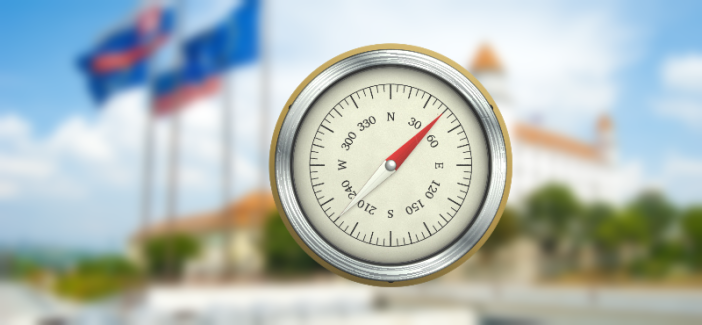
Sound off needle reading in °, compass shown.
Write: 45 °
